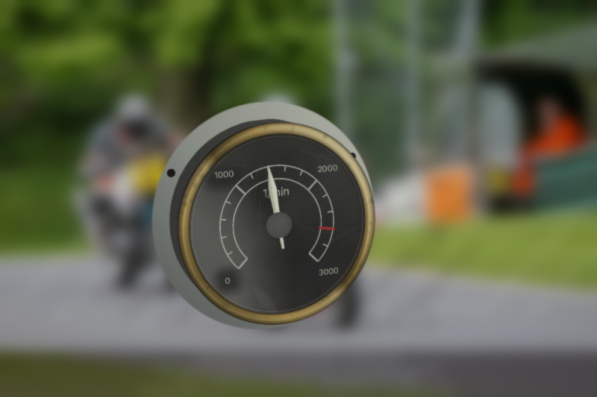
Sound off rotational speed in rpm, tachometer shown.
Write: 1400 rpm
